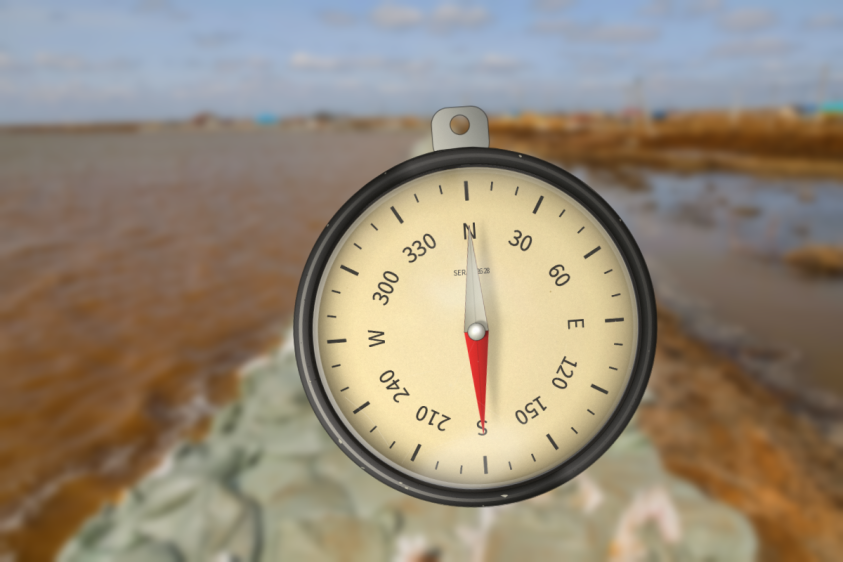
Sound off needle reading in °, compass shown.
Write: 180 °
